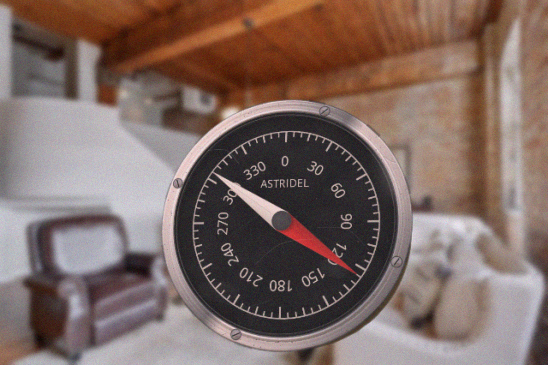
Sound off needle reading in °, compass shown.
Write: 125 °
